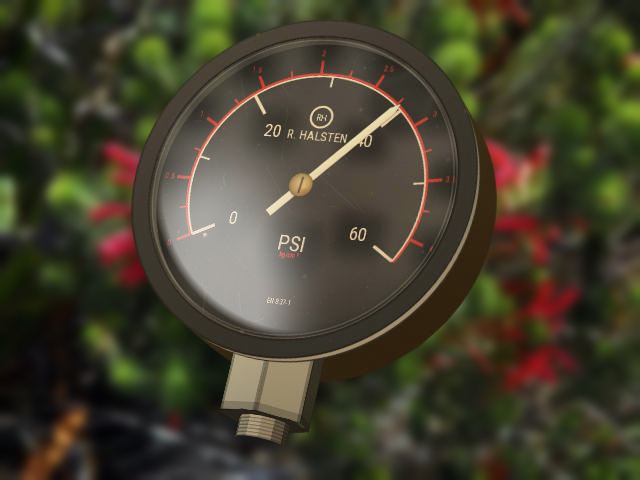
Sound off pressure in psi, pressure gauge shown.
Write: 40 psi
